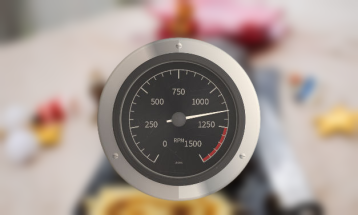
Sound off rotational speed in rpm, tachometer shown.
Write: 1150 rpm
